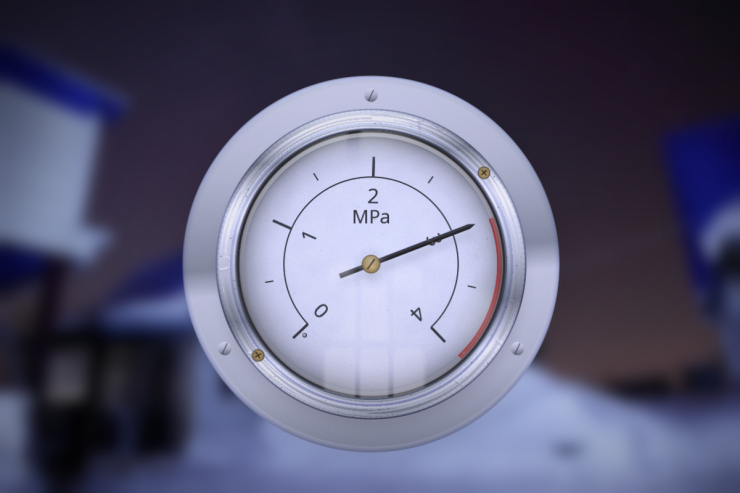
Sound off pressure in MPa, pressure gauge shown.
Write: 3 MPa
